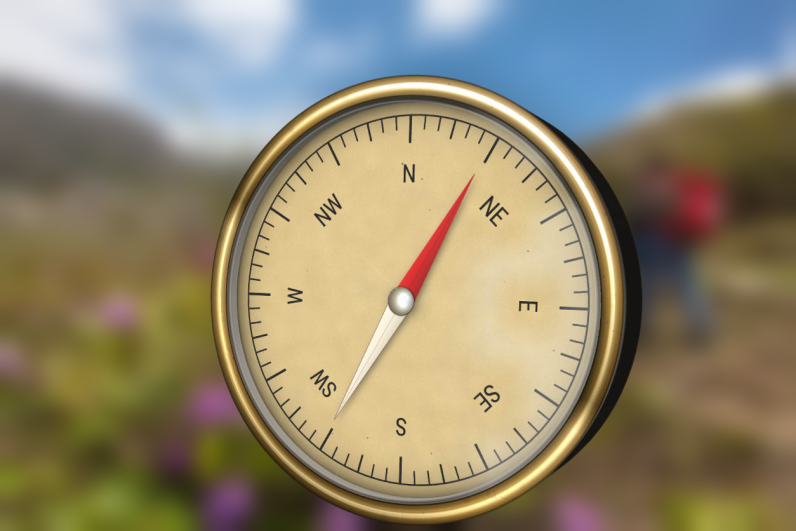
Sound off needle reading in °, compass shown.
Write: 30 °
